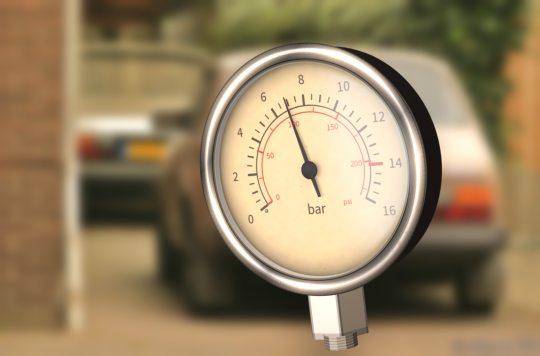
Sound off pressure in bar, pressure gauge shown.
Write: 7 bar
